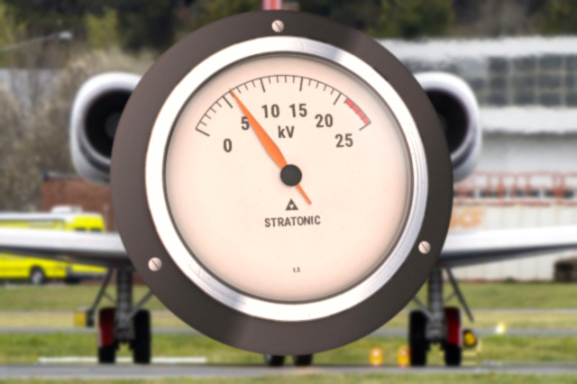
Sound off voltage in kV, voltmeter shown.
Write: 6 kV
